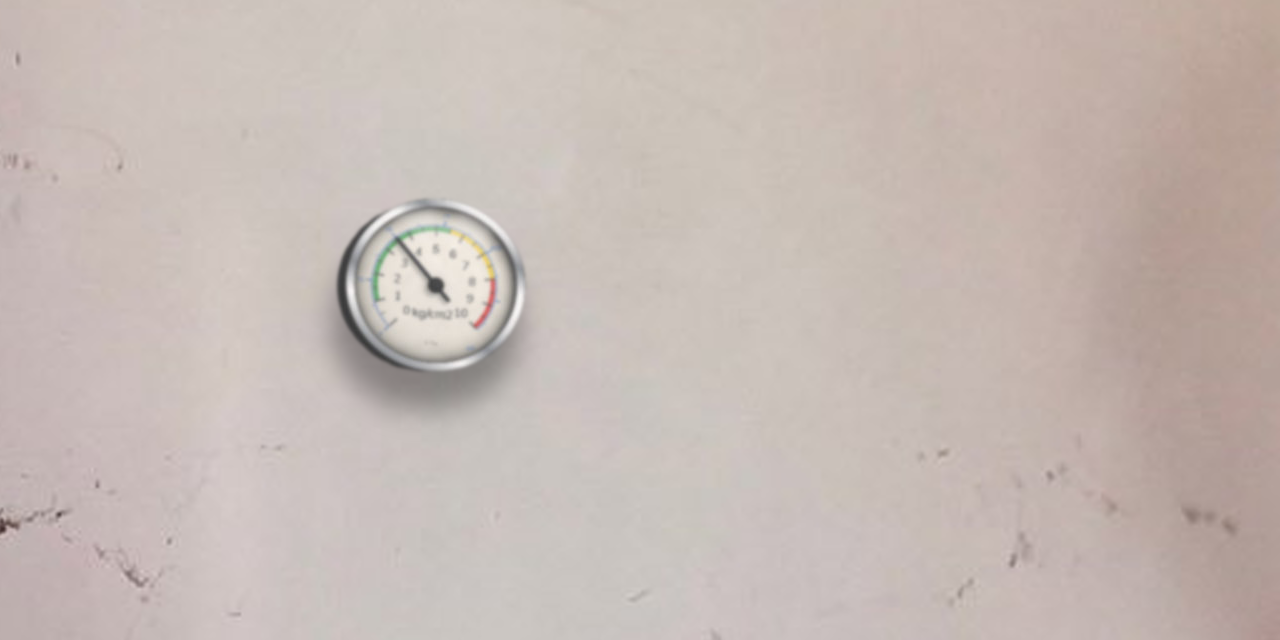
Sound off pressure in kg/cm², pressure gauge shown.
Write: 3.5 kg/cm²
